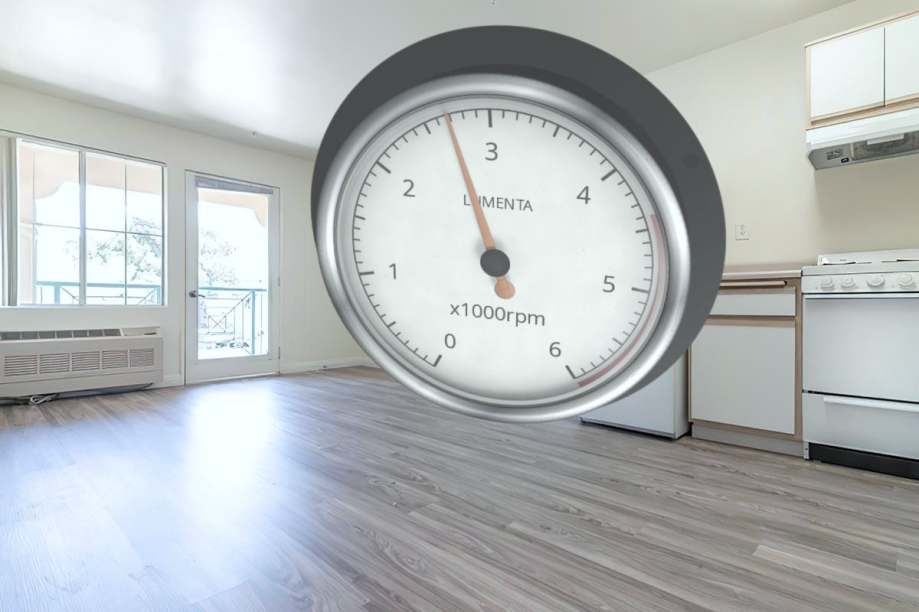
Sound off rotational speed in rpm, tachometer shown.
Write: 2700 rpm
